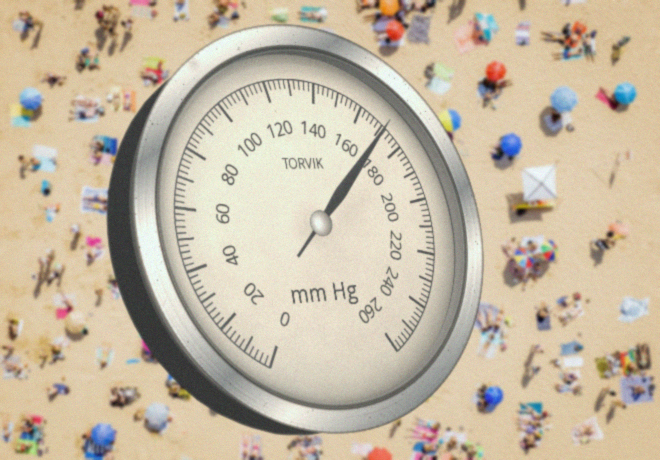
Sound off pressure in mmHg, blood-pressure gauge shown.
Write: 170 mmHg
